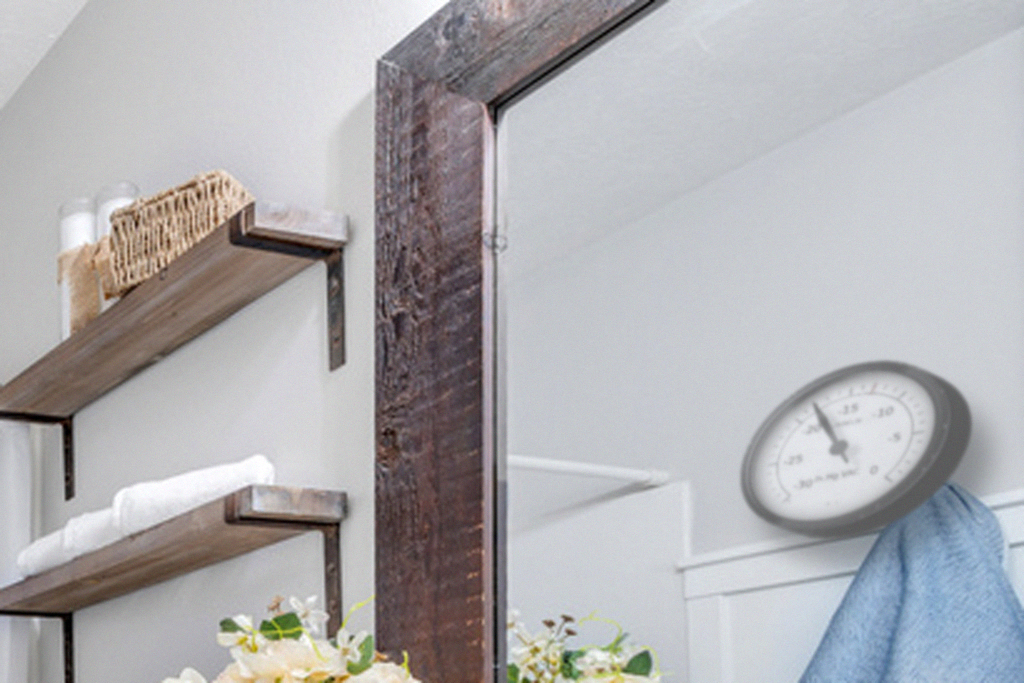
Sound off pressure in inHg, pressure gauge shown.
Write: -18 inHg
